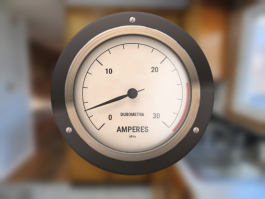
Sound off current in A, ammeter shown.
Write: 3 A
